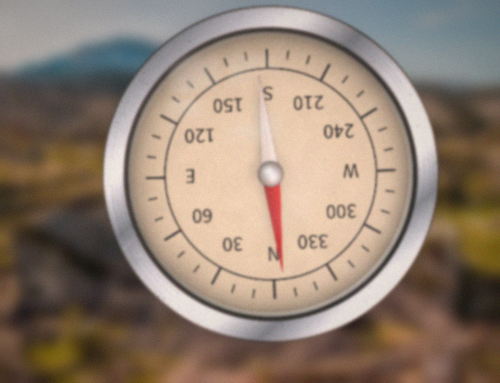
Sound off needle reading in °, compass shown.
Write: 355 °
